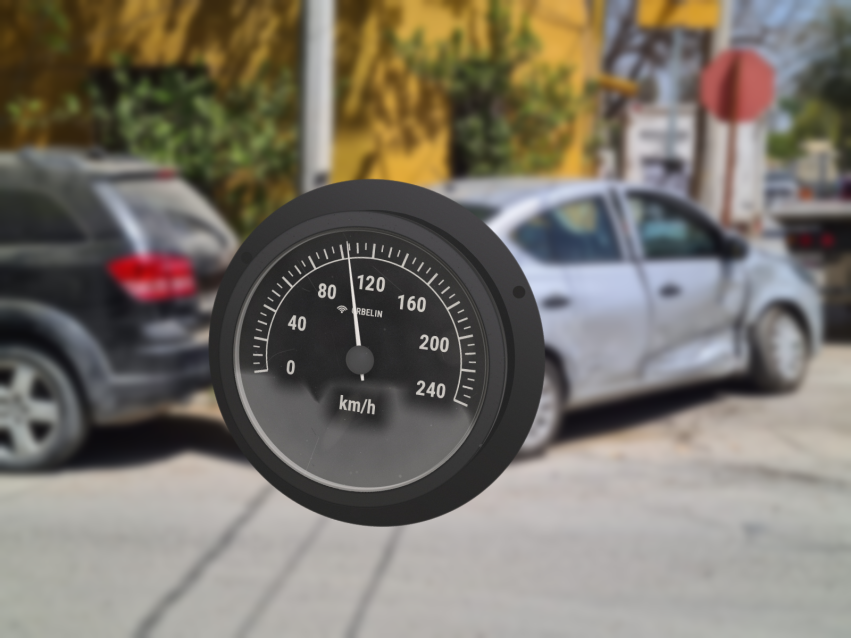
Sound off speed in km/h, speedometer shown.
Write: 105 km/h
